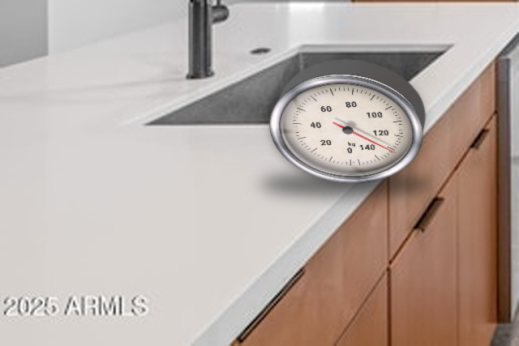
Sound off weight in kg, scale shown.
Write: 130 kg
